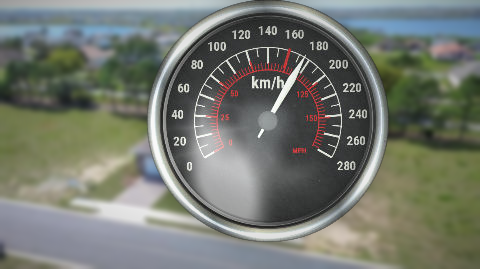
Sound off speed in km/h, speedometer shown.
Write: 175 km/h
